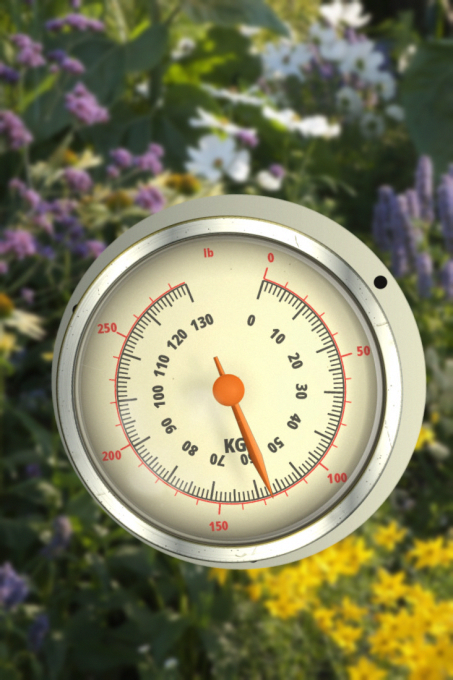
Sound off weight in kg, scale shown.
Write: 57 kg
